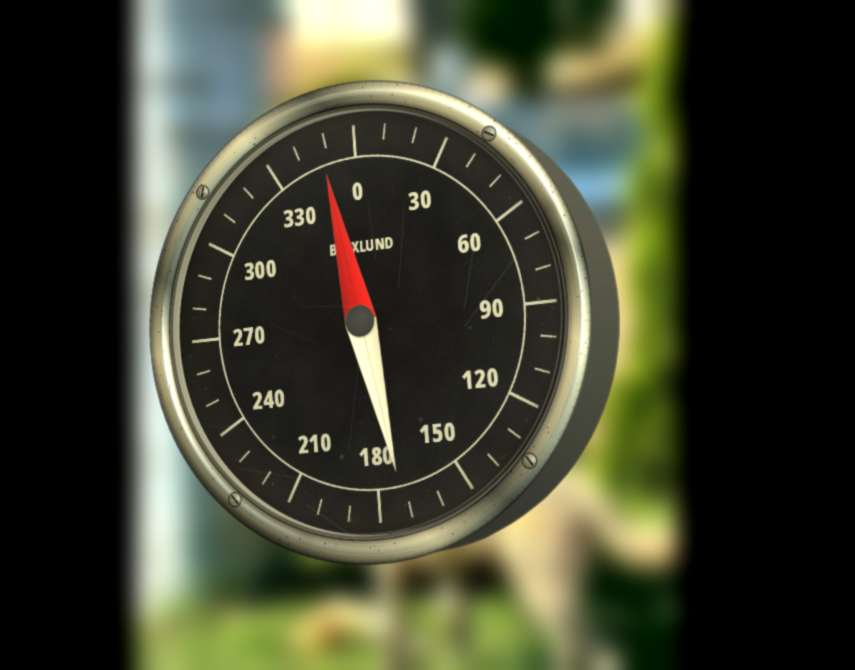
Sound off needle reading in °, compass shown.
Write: 350 °
